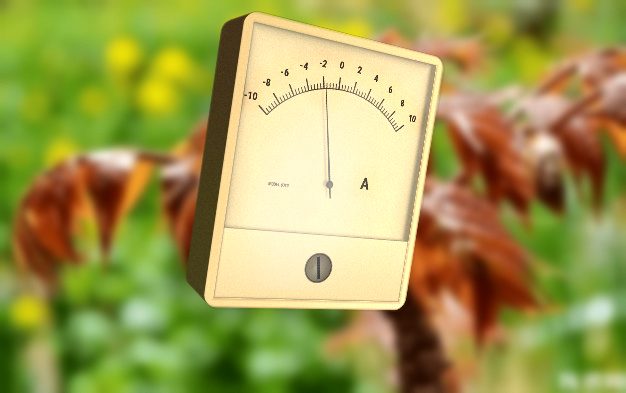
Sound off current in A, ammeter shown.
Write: -2 A
